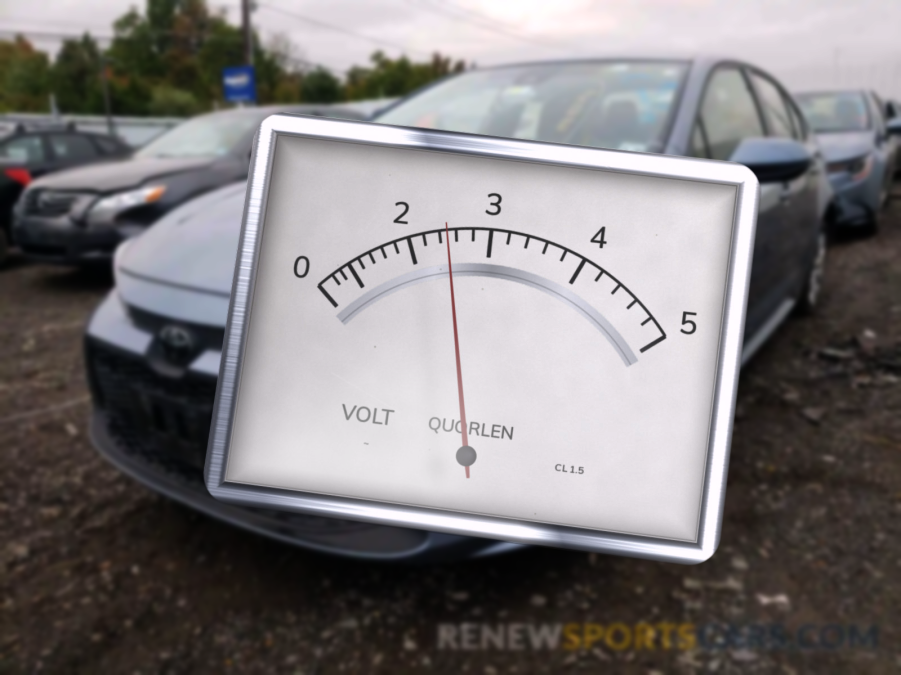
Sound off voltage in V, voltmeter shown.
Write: 2.5 V
